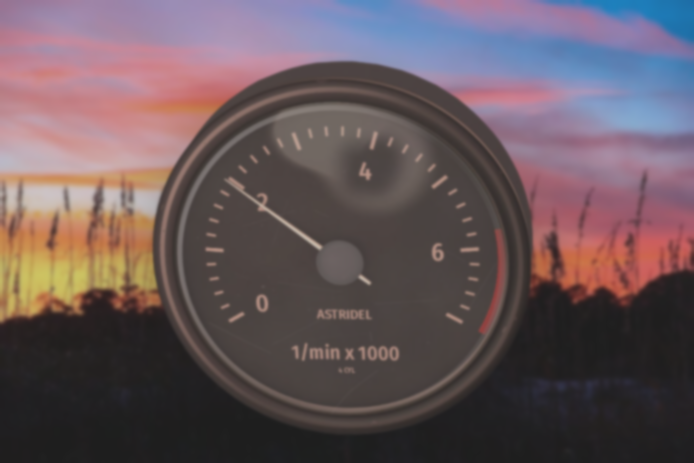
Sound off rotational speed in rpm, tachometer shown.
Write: 2000 rpm
